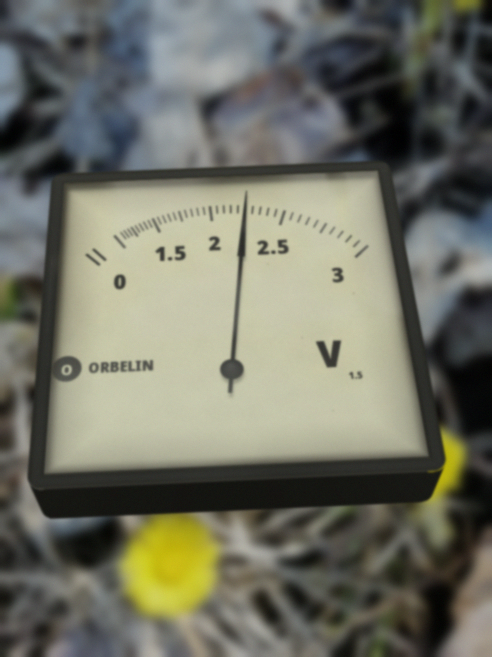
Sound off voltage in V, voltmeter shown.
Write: 2.25 V
